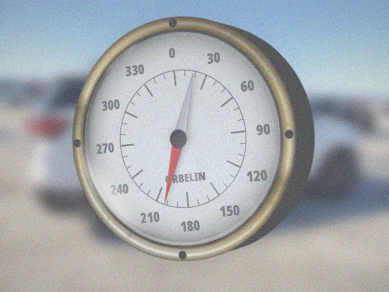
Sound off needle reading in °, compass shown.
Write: 200 °
